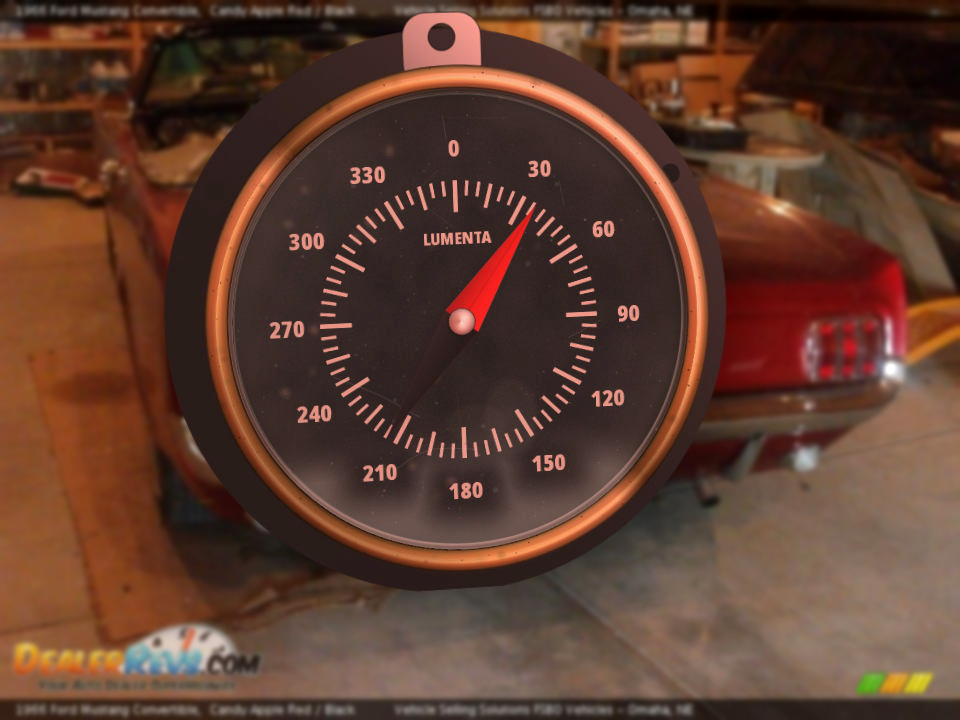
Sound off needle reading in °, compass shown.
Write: 35 °
